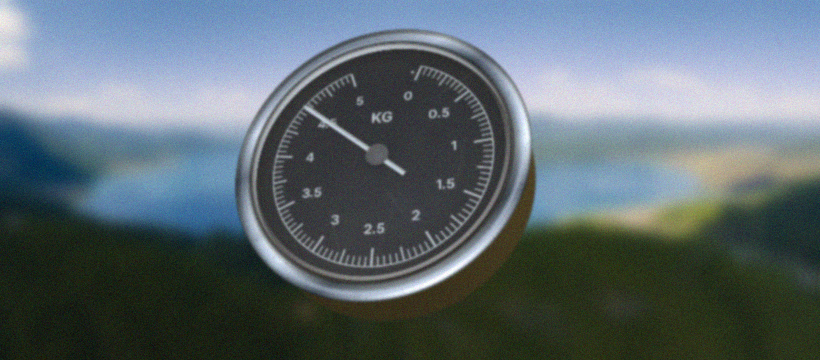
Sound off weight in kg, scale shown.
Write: 4.5 kg
